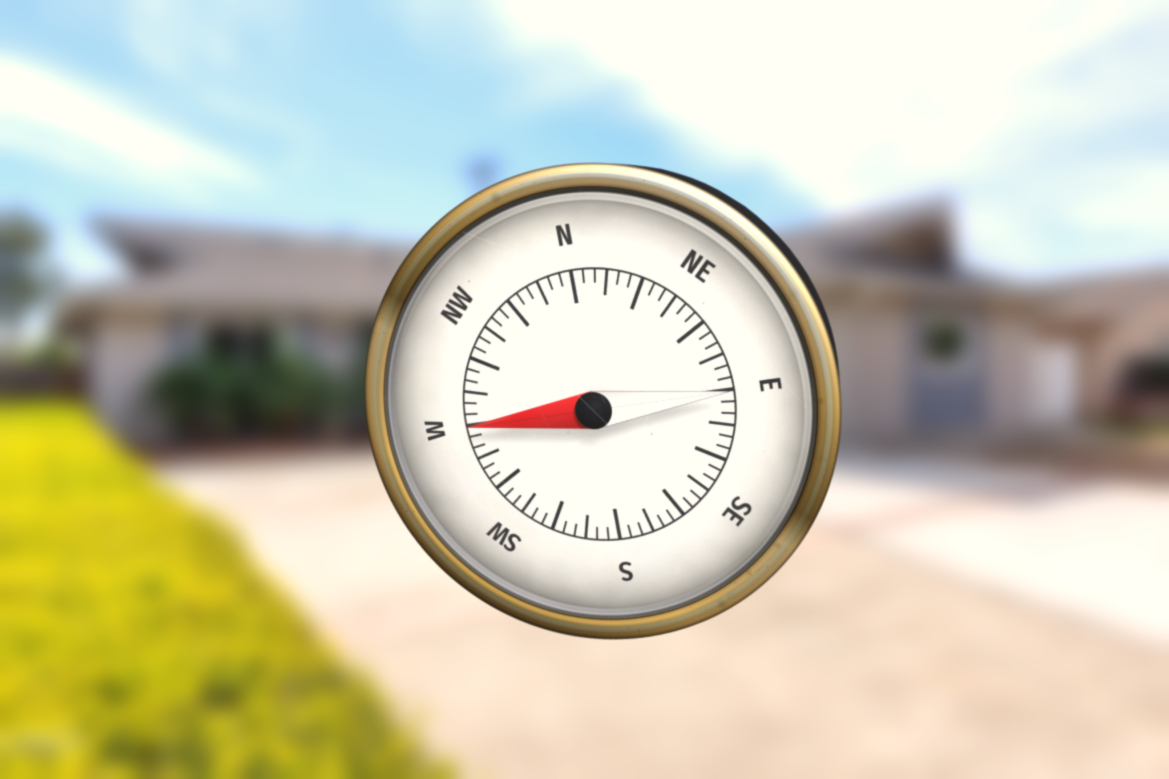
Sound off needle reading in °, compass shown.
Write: 270 °
